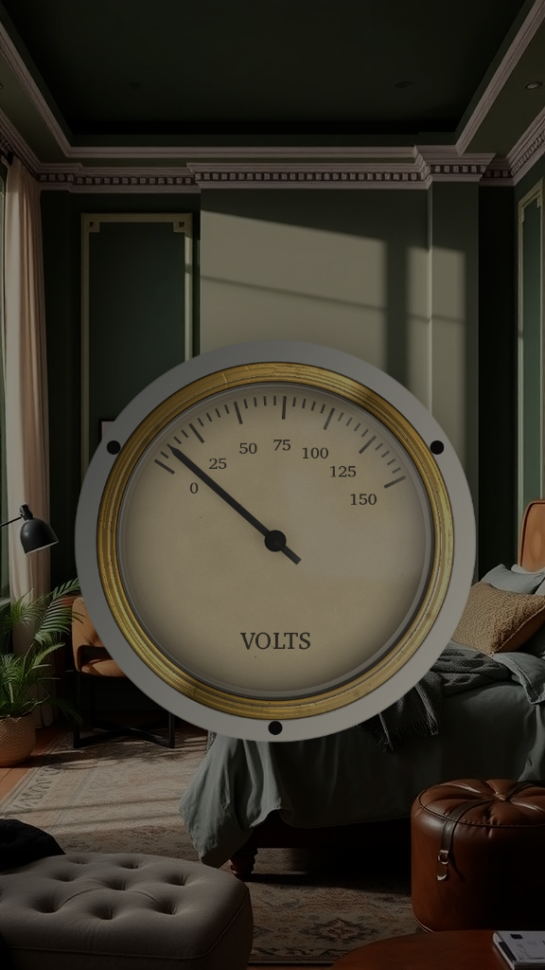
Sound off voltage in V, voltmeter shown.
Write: 10 V
